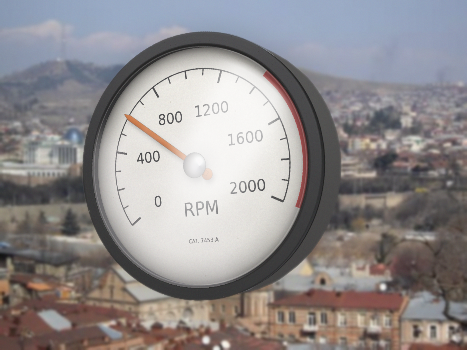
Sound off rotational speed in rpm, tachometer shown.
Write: 600 rpm
